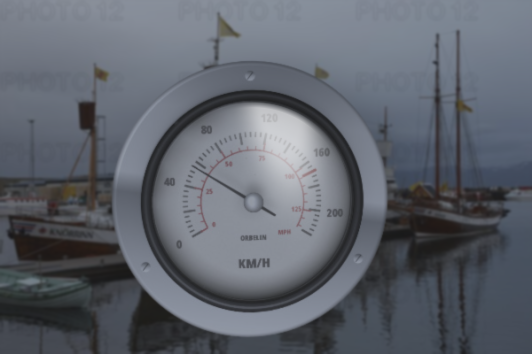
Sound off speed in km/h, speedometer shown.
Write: 56 km/h
